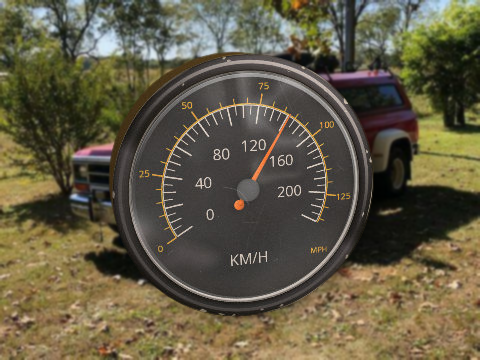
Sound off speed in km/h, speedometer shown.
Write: 140 km/h
